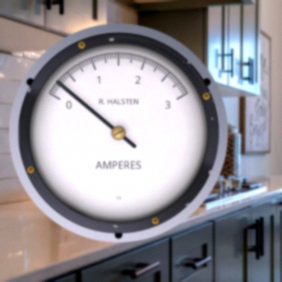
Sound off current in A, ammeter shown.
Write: 0.25 A
